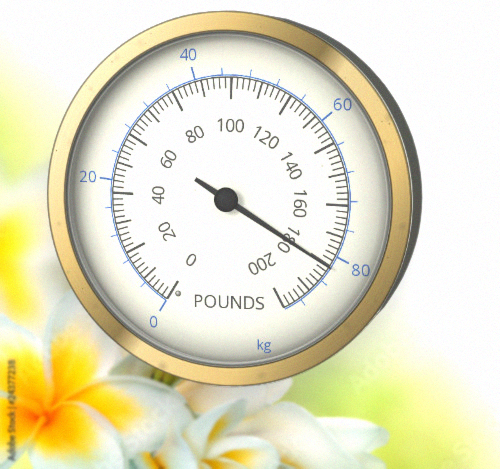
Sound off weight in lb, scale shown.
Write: 180 lb
